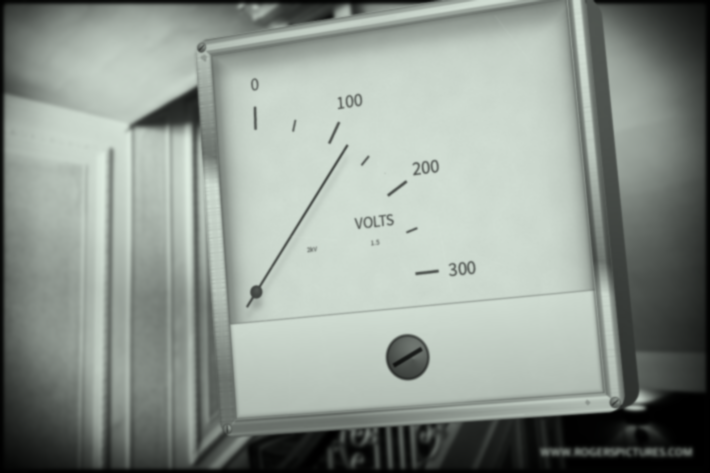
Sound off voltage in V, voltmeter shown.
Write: 125 V
